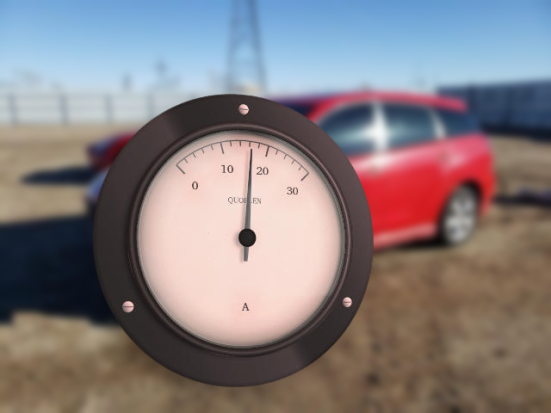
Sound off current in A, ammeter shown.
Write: 16 A
